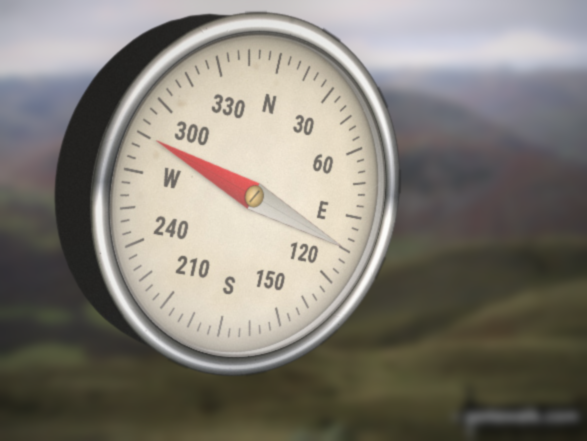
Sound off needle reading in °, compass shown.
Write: 285 °
